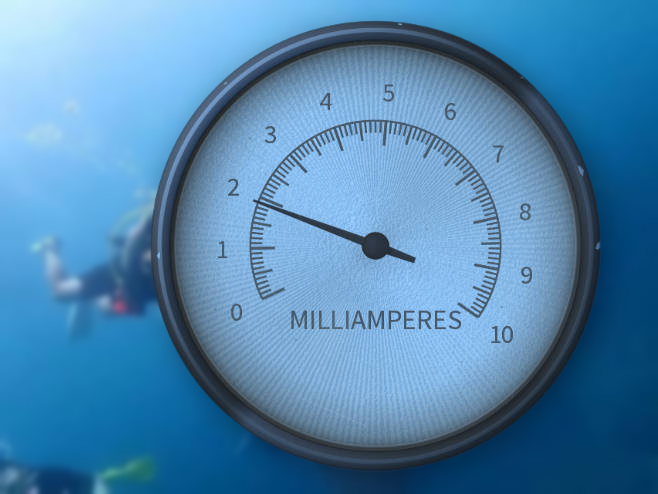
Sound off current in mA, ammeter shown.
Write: 1.9 mA
